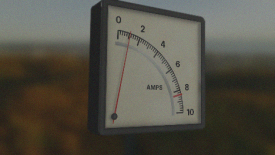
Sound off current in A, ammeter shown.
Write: 1 A
